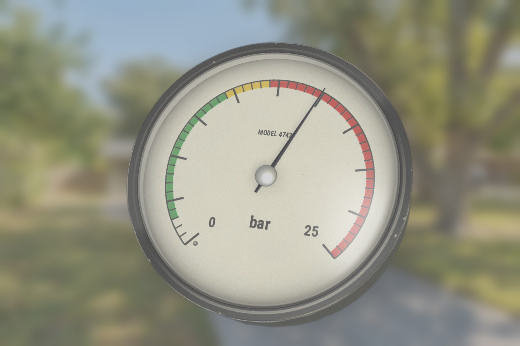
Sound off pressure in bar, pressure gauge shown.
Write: 15 bar
